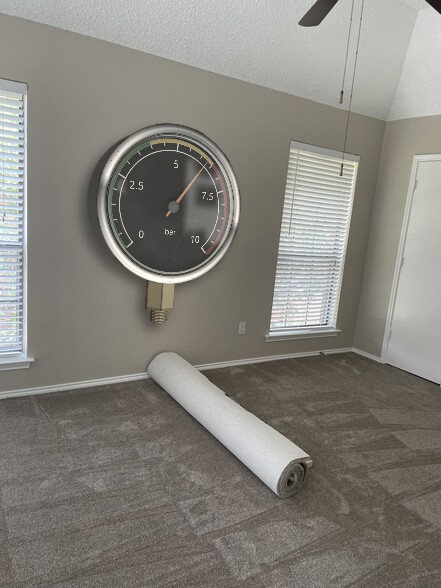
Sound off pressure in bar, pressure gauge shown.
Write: 6.25 bar
